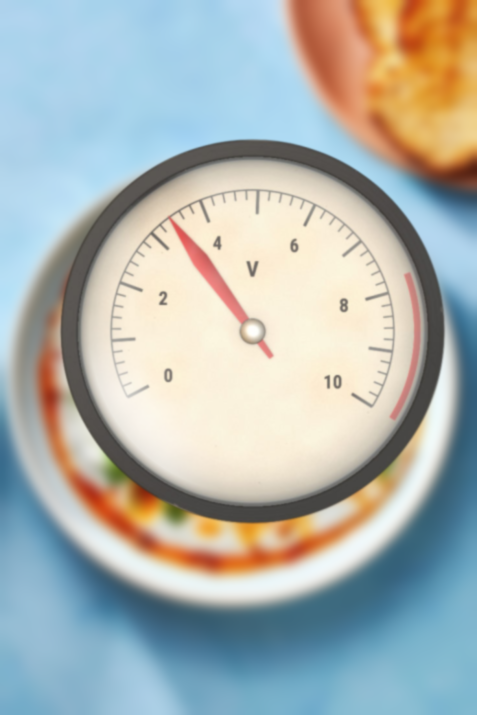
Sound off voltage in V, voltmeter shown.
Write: 3.4 V
